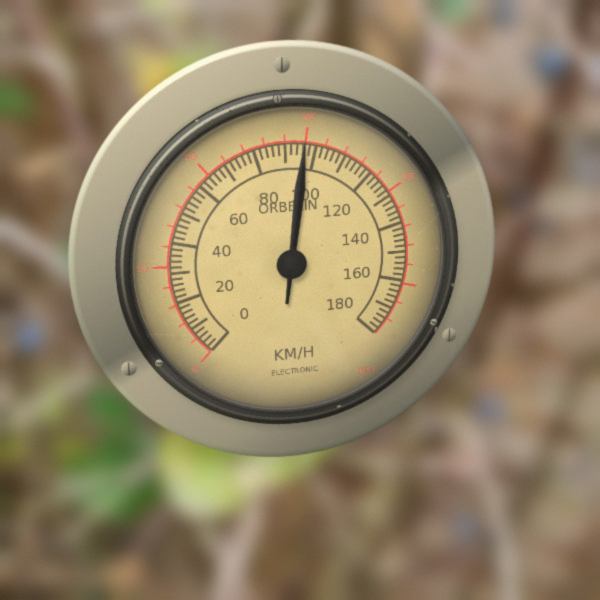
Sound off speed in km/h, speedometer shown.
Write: 96 km/h
